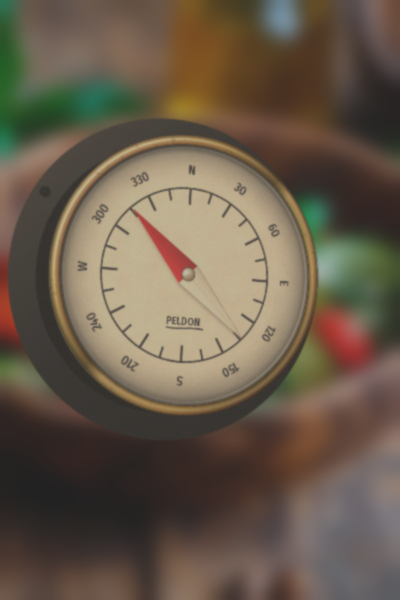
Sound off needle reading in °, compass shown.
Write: 315 °
